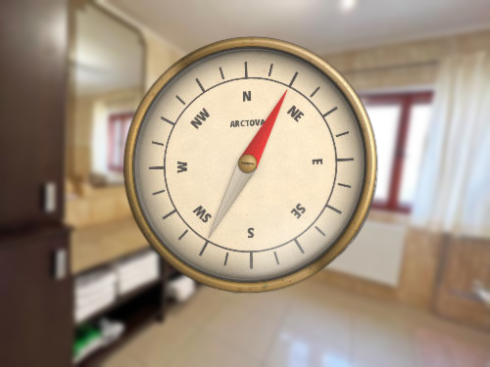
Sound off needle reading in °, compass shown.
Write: 30 °
